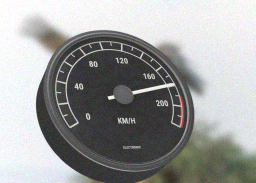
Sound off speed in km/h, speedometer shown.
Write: 180 km/h
